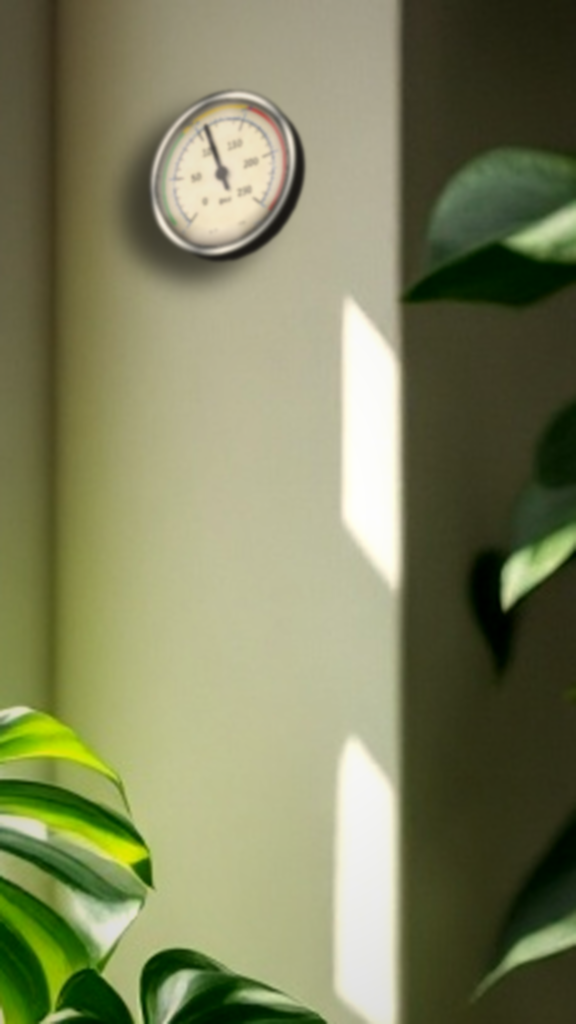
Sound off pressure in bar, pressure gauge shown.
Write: 110 bar
